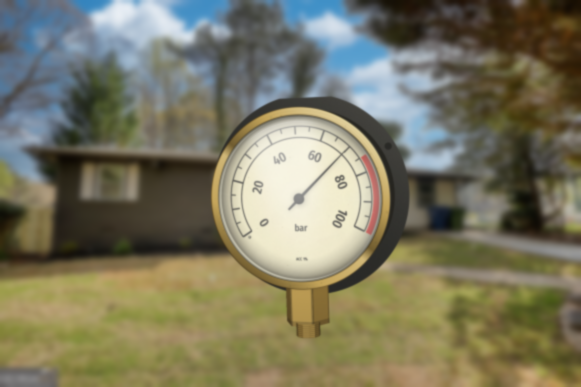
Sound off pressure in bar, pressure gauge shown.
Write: 70 bar
